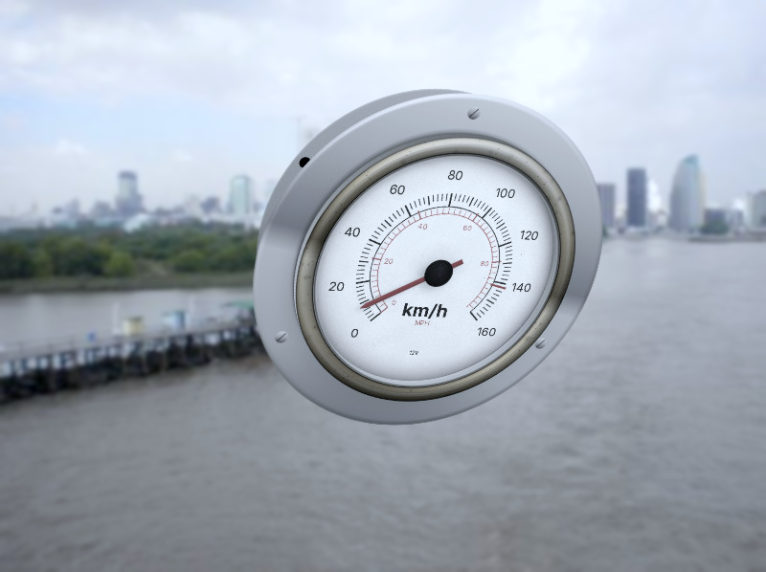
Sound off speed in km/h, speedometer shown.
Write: 10 km/h
